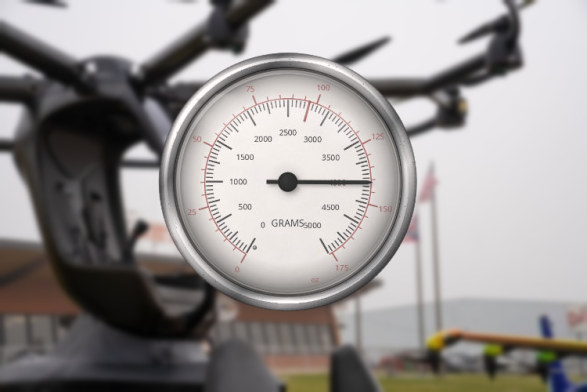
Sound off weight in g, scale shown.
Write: 4000 g
